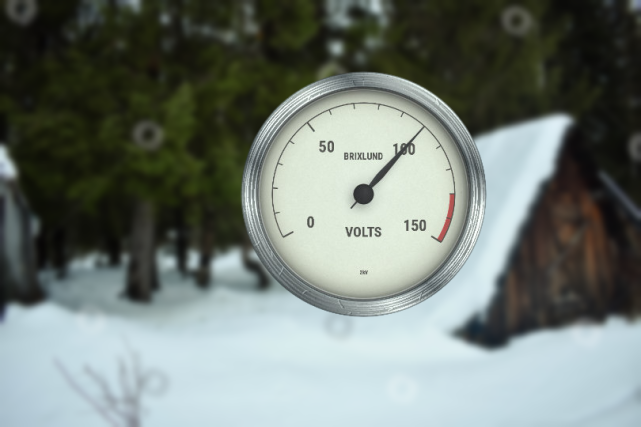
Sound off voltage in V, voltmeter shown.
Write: 100 V
